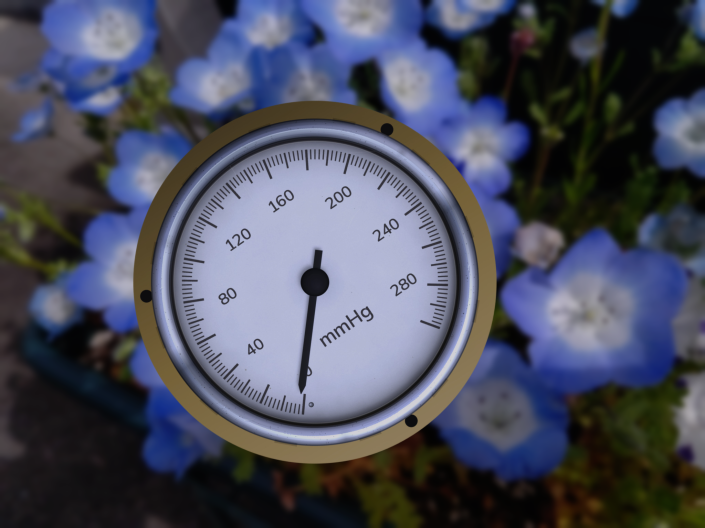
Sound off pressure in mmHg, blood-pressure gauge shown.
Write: 2 mmHg
